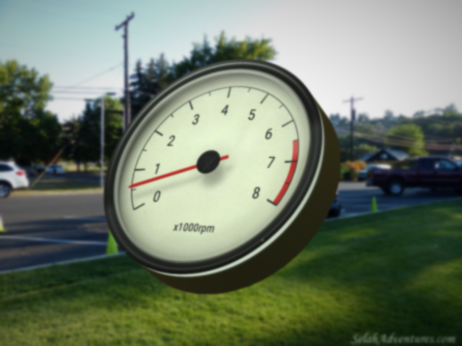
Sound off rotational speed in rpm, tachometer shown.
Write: 500 rpm
